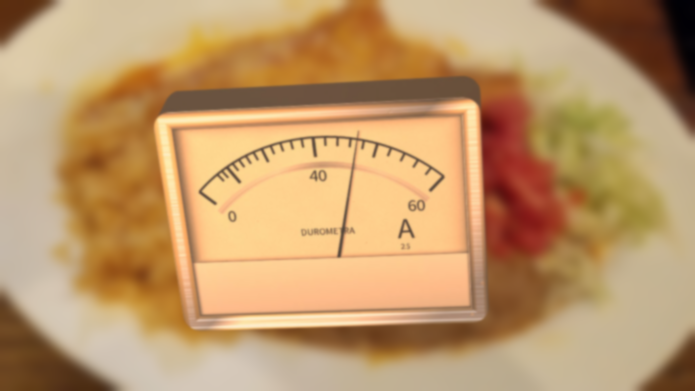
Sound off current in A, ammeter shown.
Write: 47 A
